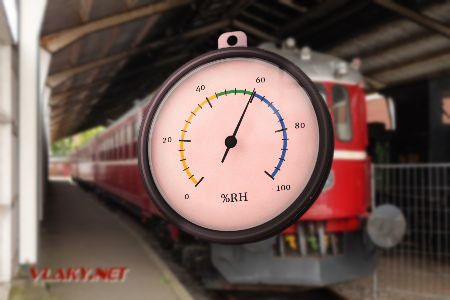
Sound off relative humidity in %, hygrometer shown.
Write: 60 %
